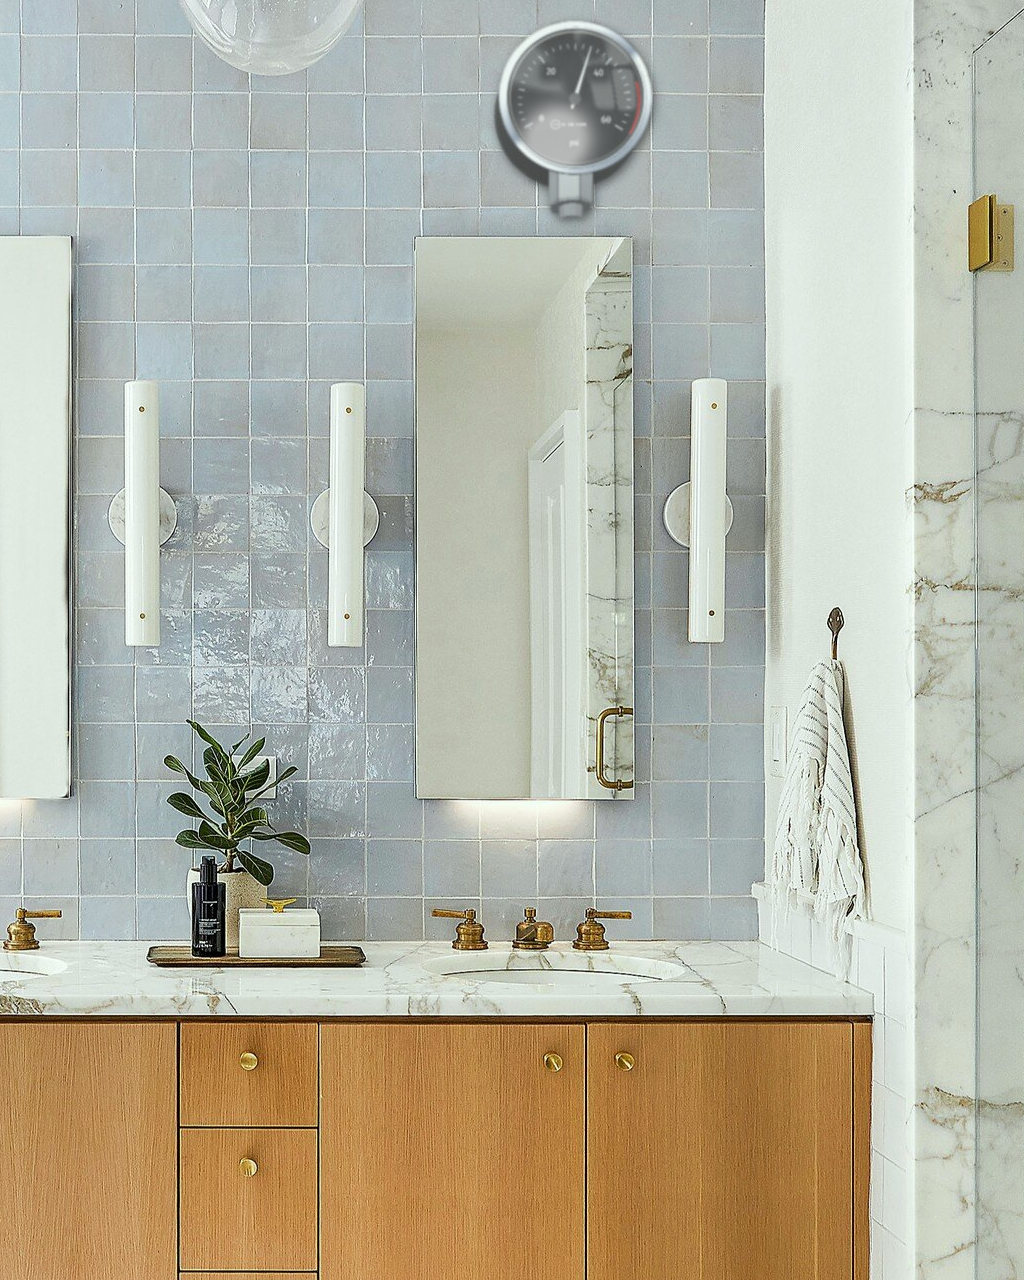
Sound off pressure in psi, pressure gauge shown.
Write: 34 psi
